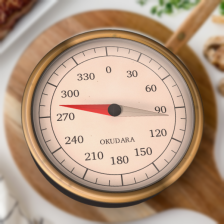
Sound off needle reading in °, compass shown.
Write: 280 °
